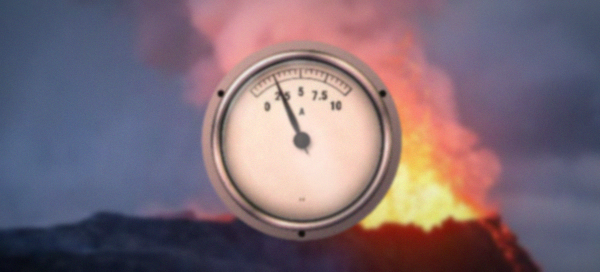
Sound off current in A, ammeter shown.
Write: 2.5 A
